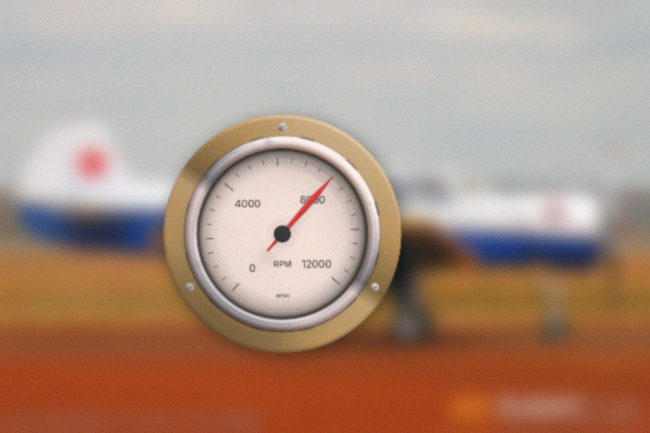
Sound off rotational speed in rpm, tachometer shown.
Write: 8000 rpm
